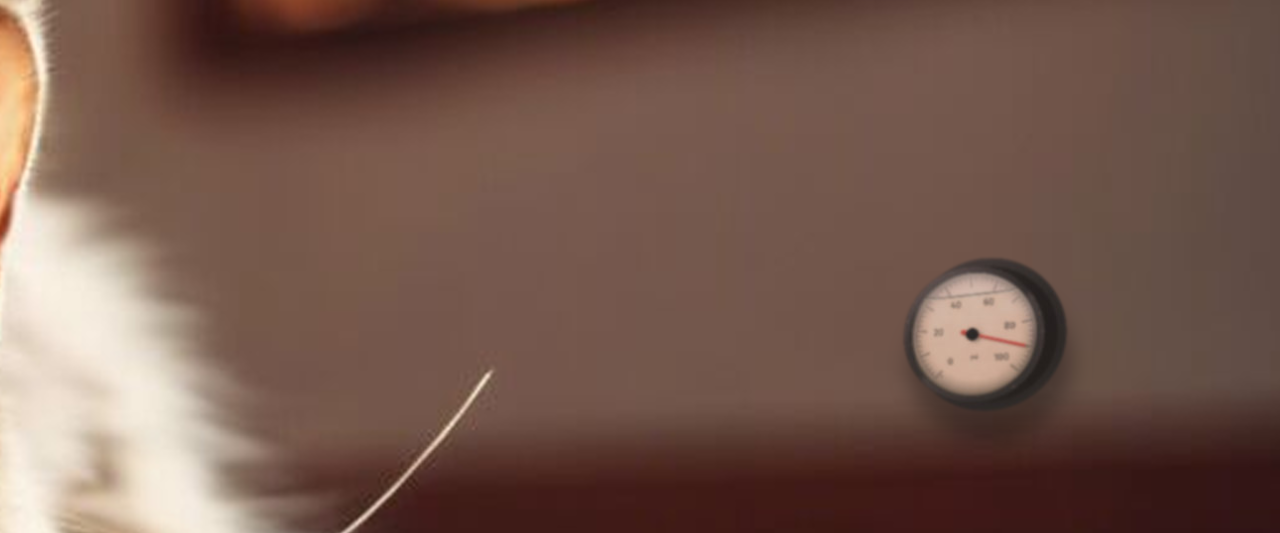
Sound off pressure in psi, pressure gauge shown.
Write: 90 psi
